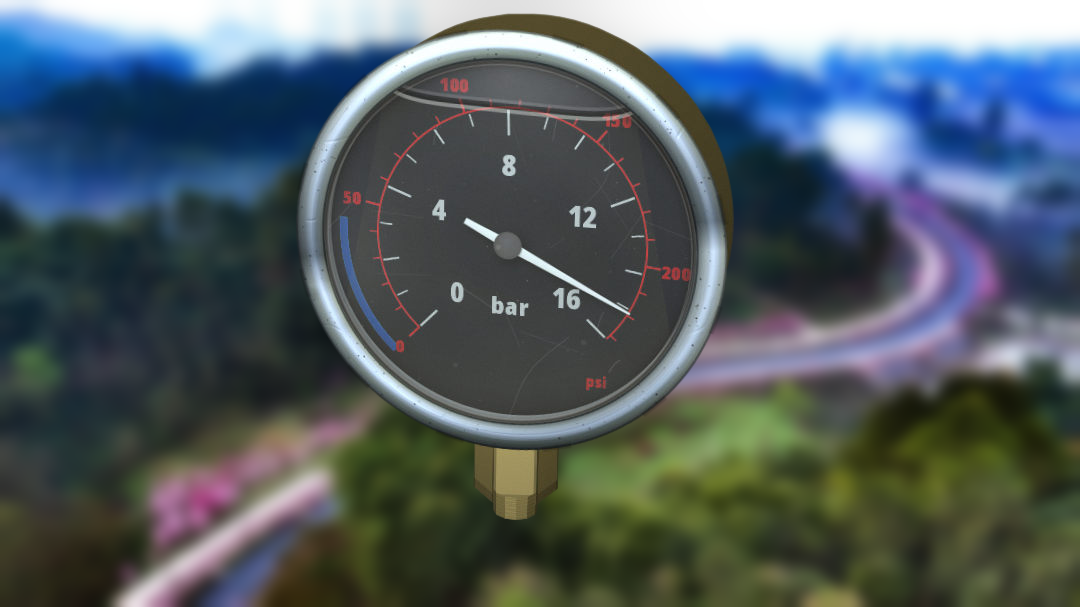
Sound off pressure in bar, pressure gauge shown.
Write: 15 bar
